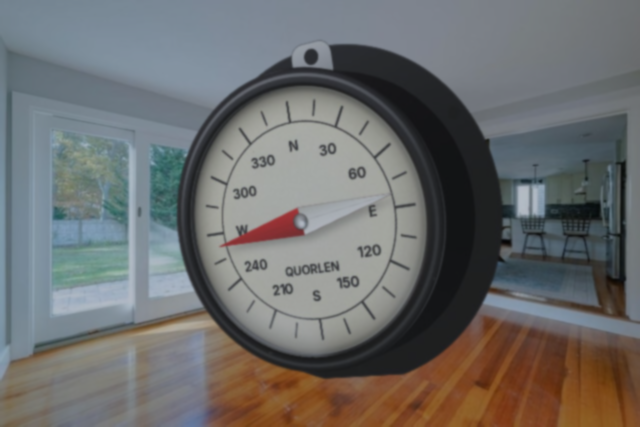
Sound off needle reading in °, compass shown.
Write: 262.5 °
